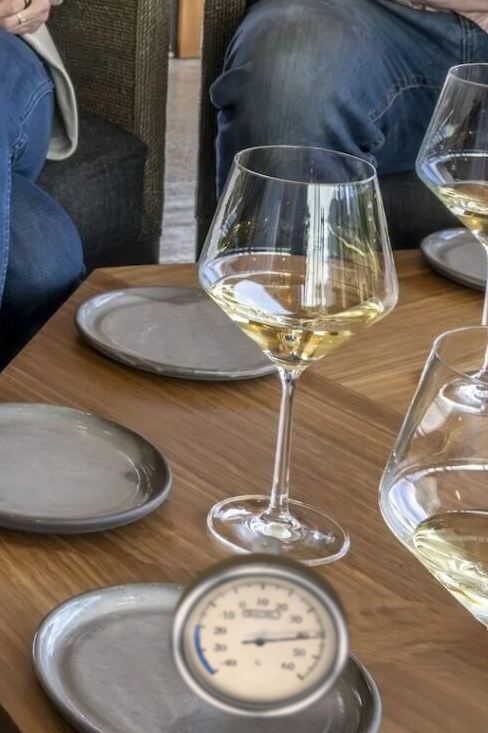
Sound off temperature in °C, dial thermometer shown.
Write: 40 °C
